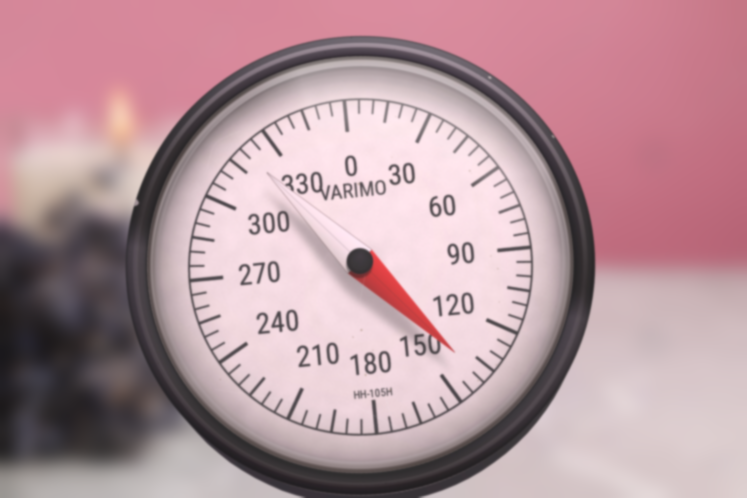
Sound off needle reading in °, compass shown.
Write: 140 °
